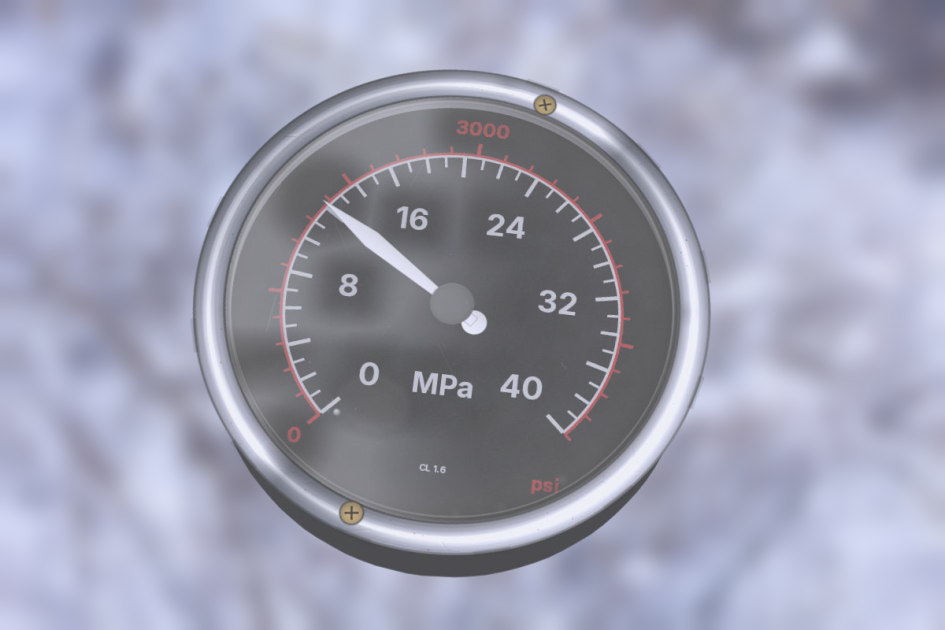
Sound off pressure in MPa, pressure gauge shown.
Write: 12 MPa
